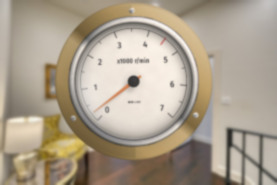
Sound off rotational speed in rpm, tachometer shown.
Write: 250 rpm
